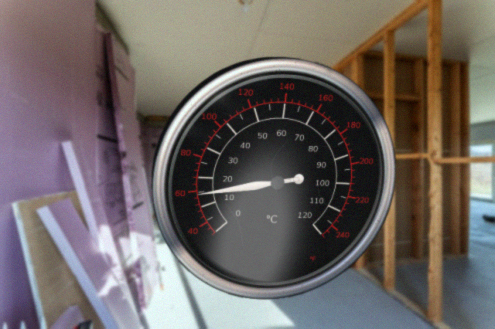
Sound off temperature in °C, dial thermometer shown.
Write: 15 °C
